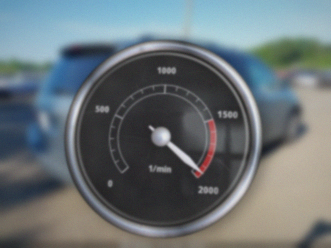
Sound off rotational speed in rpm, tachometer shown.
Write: 1950 rpm
